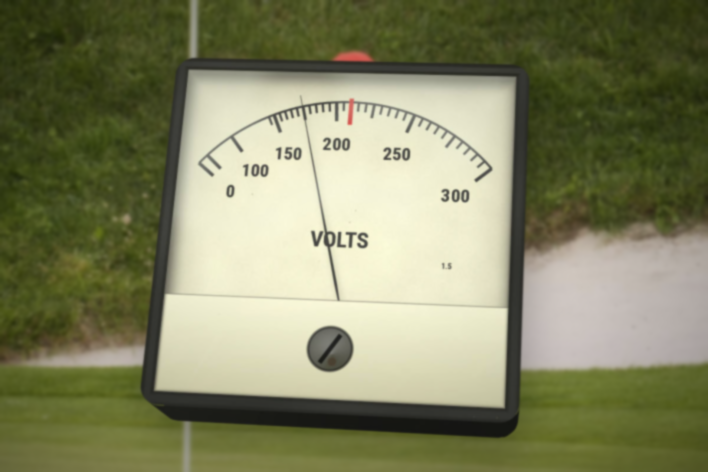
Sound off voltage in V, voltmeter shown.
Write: 175 V
